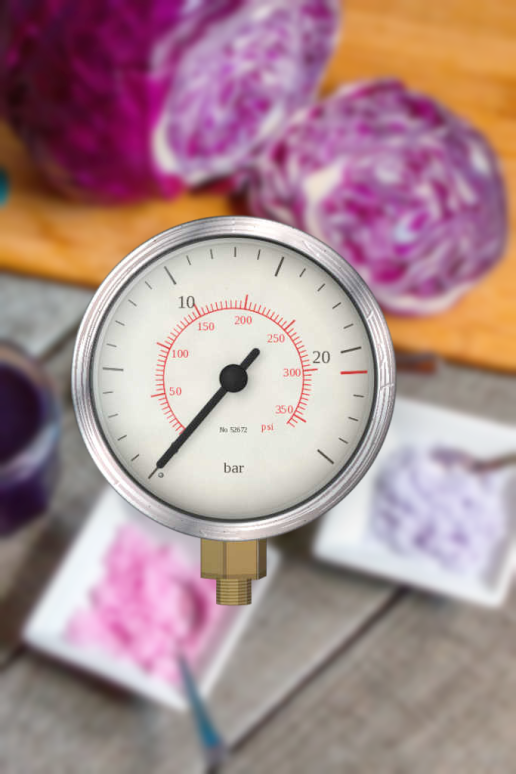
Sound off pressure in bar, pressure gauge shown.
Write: 0 bar
